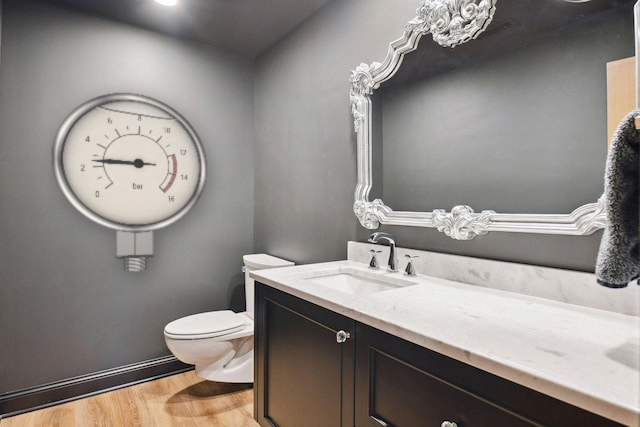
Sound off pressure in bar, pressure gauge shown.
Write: 2.5 bar
